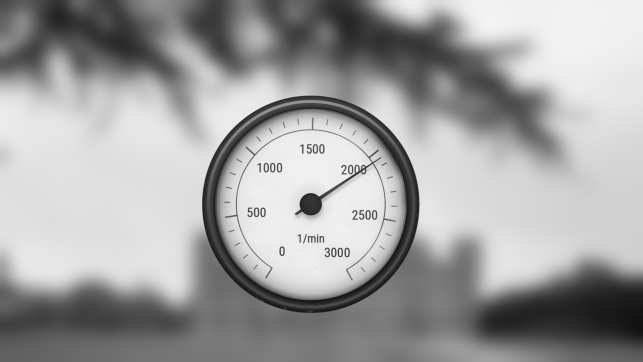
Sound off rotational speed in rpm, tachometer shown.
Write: 2050 rpm
